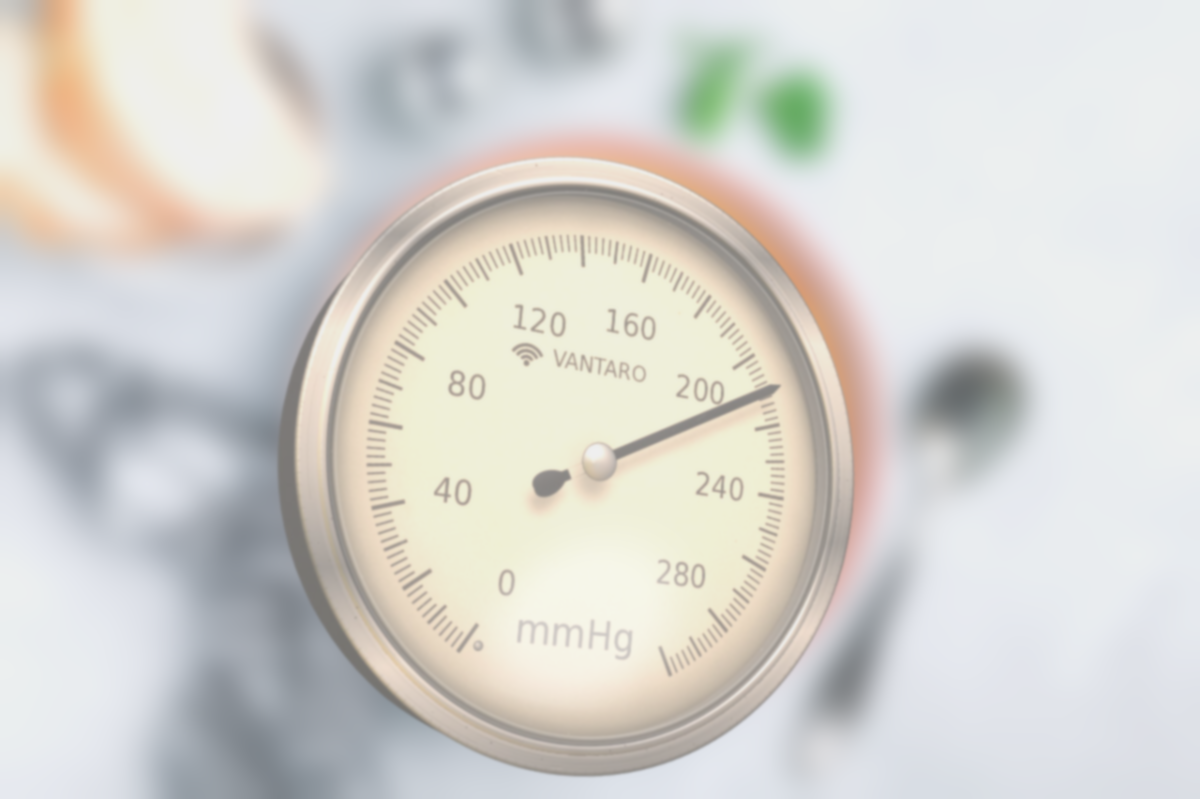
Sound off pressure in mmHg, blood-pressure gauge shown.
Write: 210 mmHg
